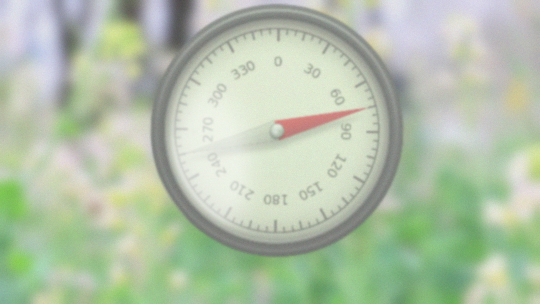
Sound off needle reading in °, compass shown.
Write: 75 °
